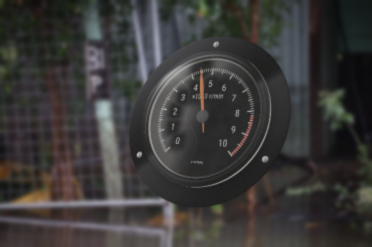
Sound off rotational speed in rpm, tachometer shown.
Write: 4500 rpm
